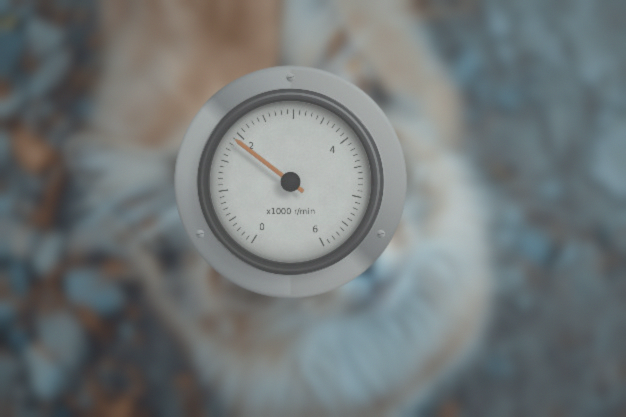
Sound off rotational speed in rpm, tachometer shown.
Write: 1900 rpm
